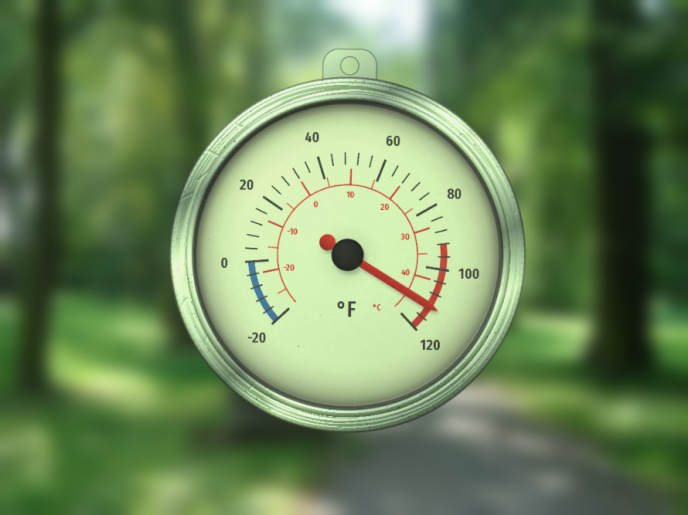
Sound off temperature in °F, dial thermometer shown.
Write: 112 °F
